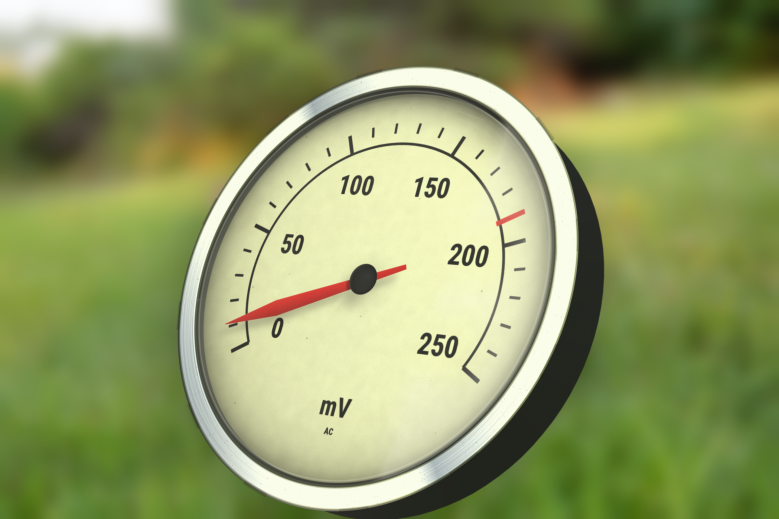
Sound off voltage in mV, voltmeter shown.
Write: 10 mV
